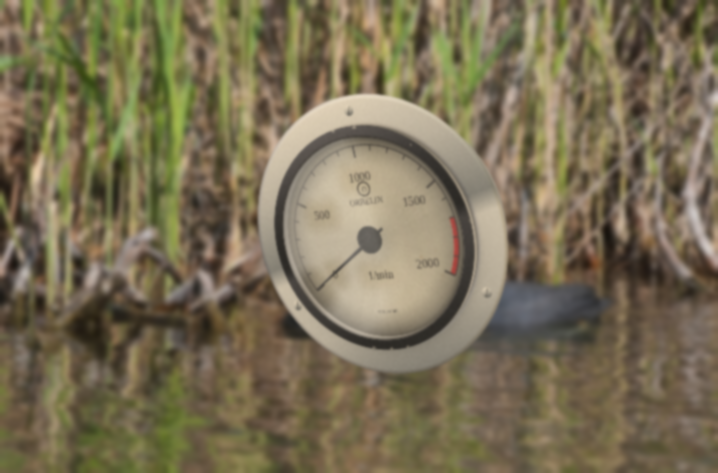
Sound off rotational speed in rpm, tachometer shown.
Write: 0 rpm
